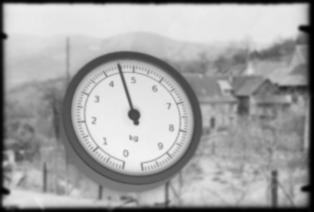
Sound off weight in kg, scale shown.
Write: 4.5 kg
